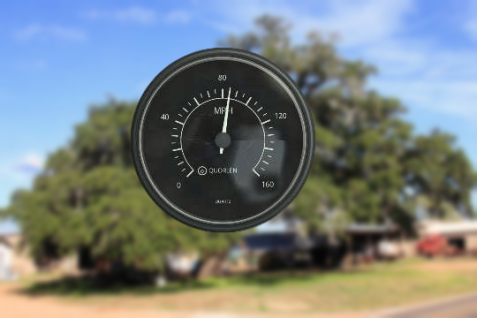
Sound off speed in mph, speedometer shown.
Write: 85 mph
